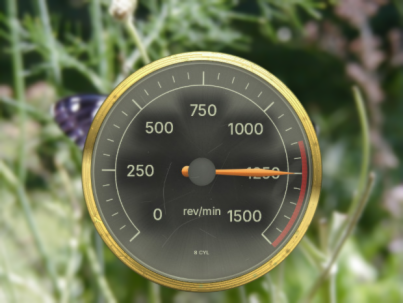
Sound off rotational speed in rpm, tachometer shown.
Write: 1250 rpm
